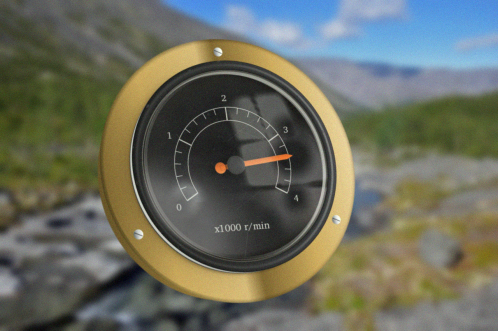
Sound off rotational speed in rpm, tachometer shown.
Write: 3400 rpm
